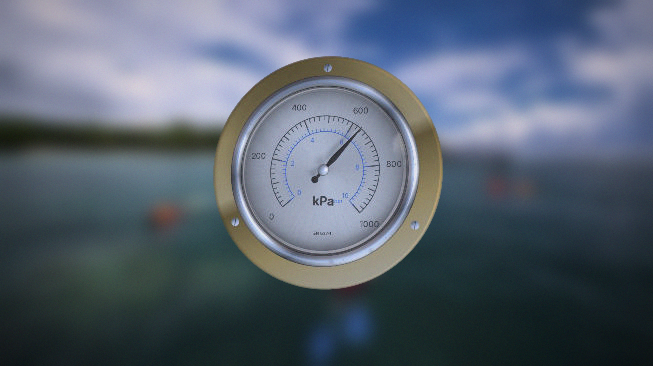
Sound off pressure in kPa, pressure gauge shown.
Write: 640 kPa
